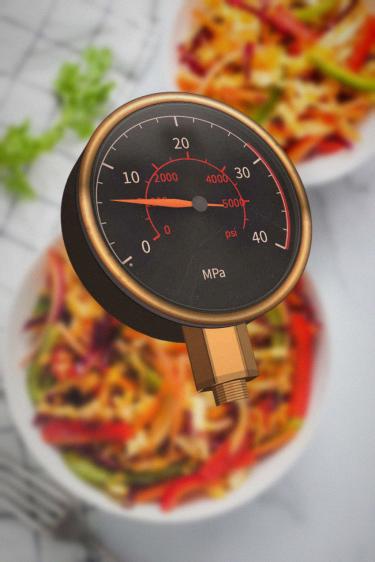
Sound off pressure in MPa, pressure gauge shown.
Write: 6 MPa
